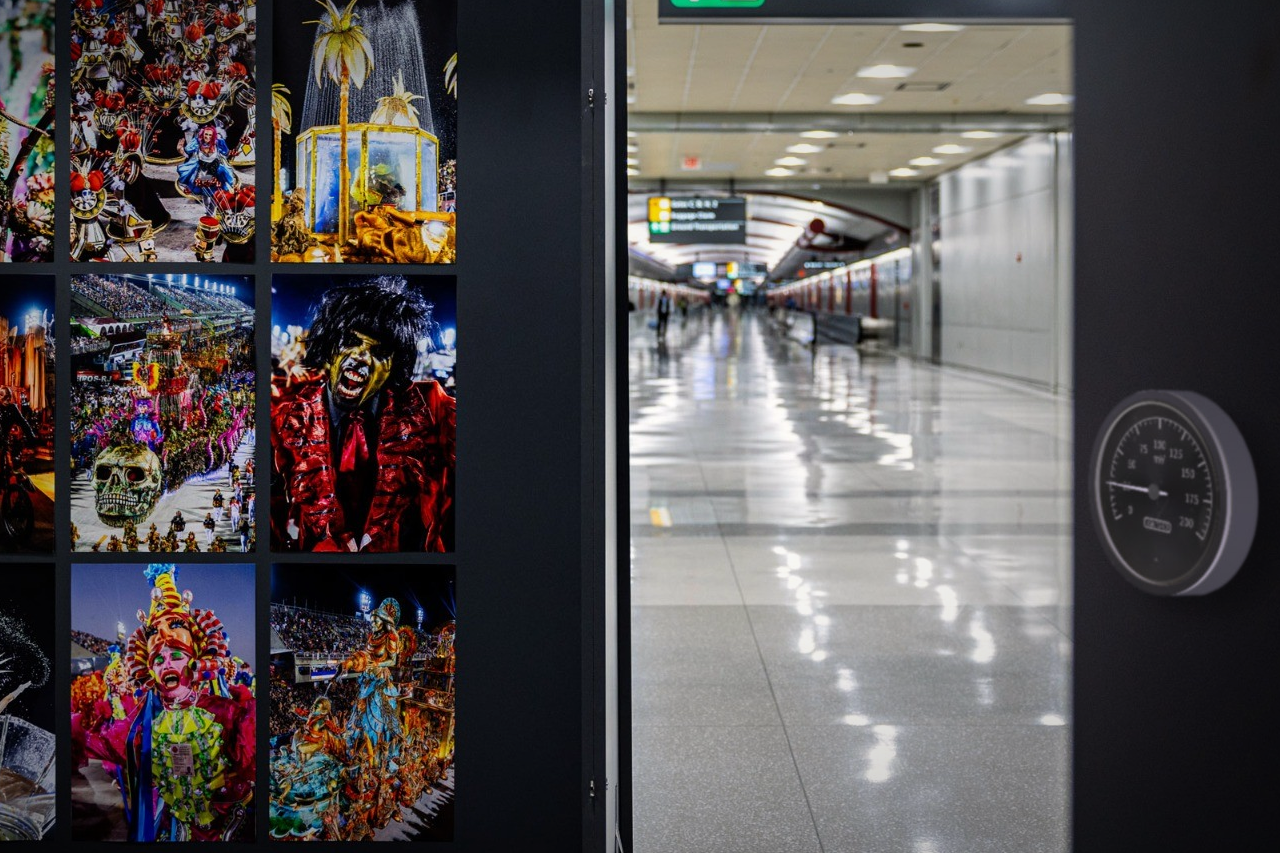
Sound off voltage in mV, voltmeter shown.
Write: 25 mV
